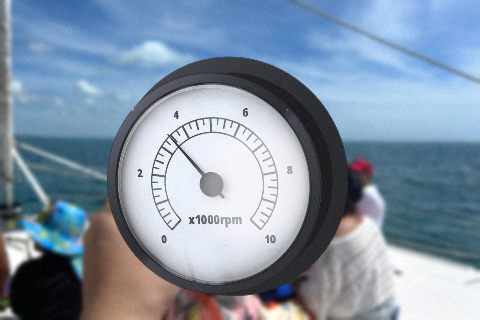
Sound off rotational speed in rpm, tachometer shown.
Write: 3500 rpm
